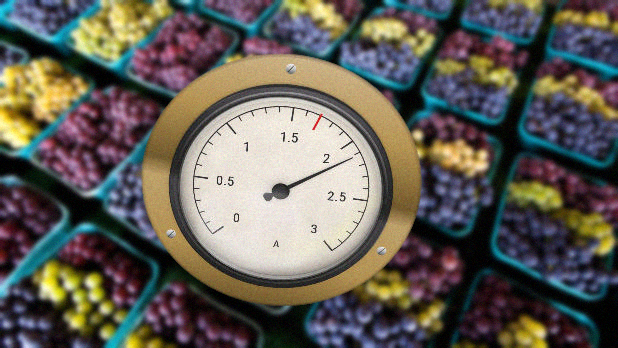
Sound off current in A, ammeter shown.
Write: 2.1 A
